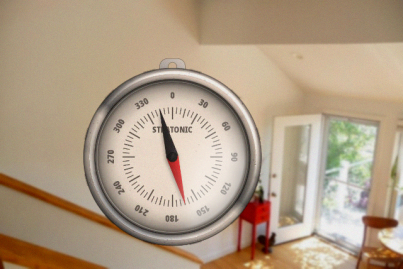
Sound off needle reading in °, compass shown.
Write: 165 °
